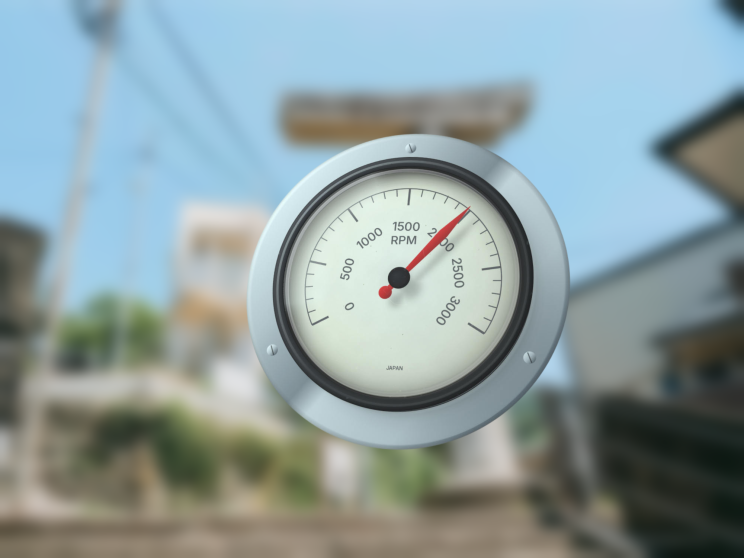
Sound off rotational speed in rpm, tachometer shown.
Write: 2000 rpm
